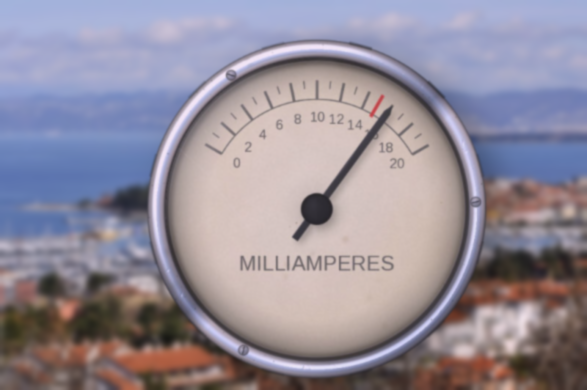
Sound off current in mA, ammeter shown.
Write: 16 mA
